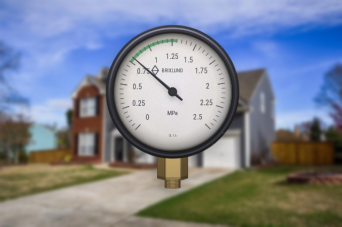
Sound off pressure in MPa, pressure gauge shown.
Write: 0.8 MPa
